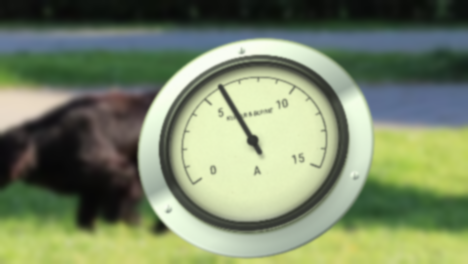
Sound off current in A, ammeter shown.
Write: 6 A
